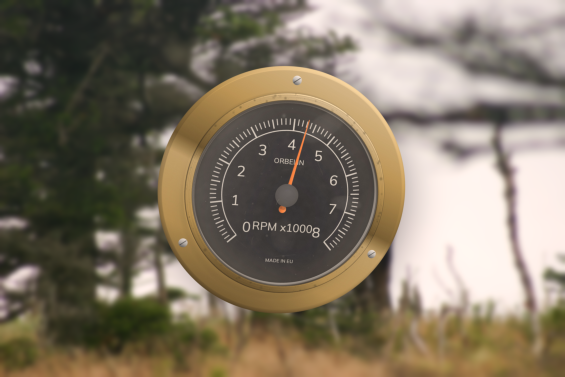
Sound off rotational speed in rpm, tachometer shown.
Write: 4300 rpm
